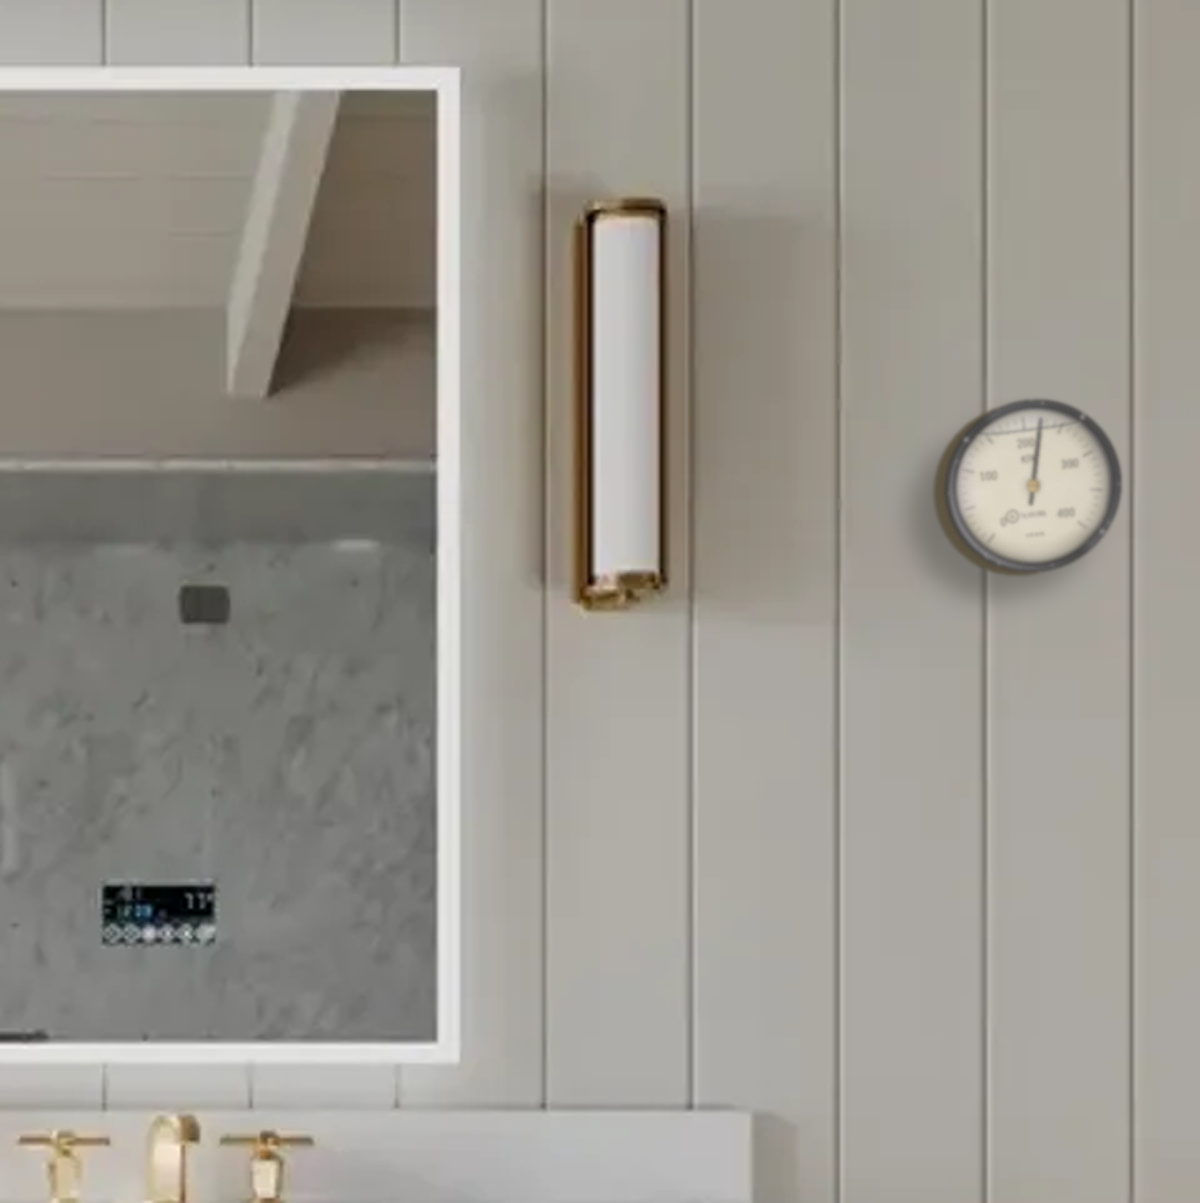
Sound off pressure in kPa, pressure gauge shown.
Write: 220 kPa
